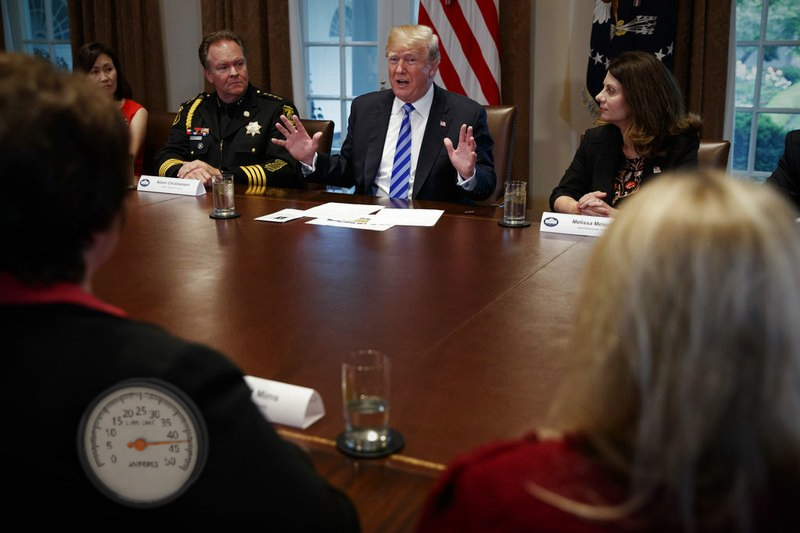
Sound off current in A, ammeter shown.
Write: 42.5 A
